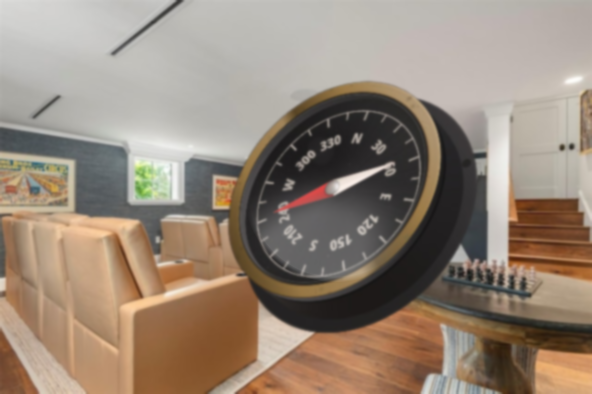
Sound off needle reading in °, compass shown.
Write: 240 °
